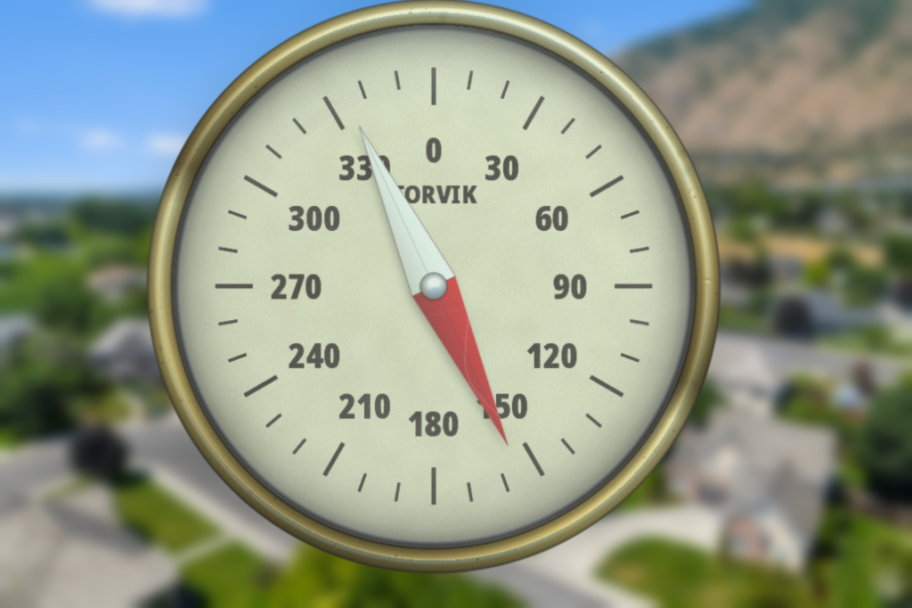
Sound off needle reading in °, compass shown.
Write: 155 °
